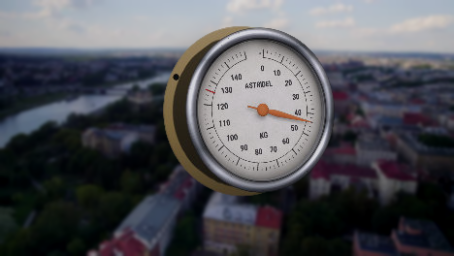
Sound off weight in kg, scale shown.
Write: 44 kg
